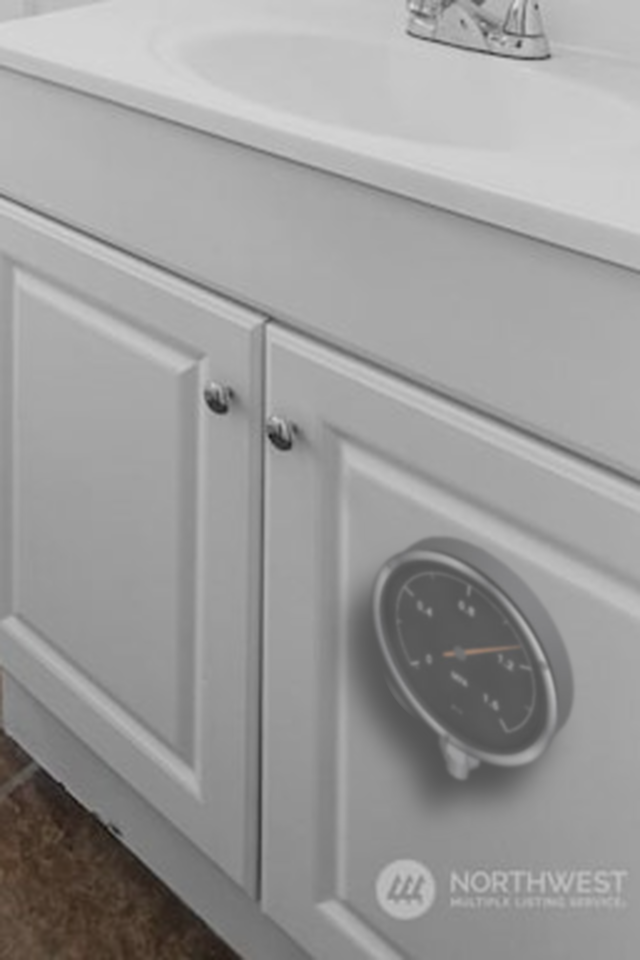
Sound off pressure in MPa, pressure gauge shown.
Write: 1.1 MPa
